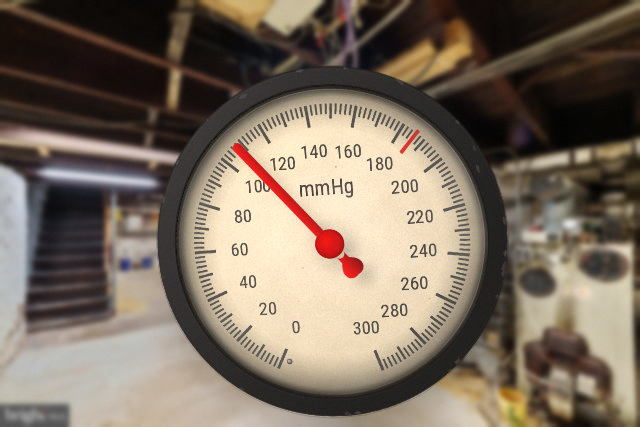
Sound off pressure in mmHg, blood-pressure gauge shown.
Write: 108 mmHg
